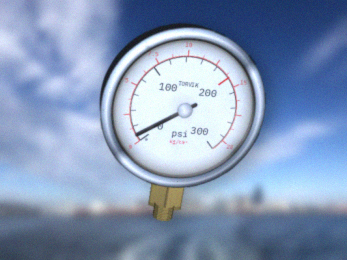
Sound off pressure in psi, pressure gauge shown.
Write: 10 psi
